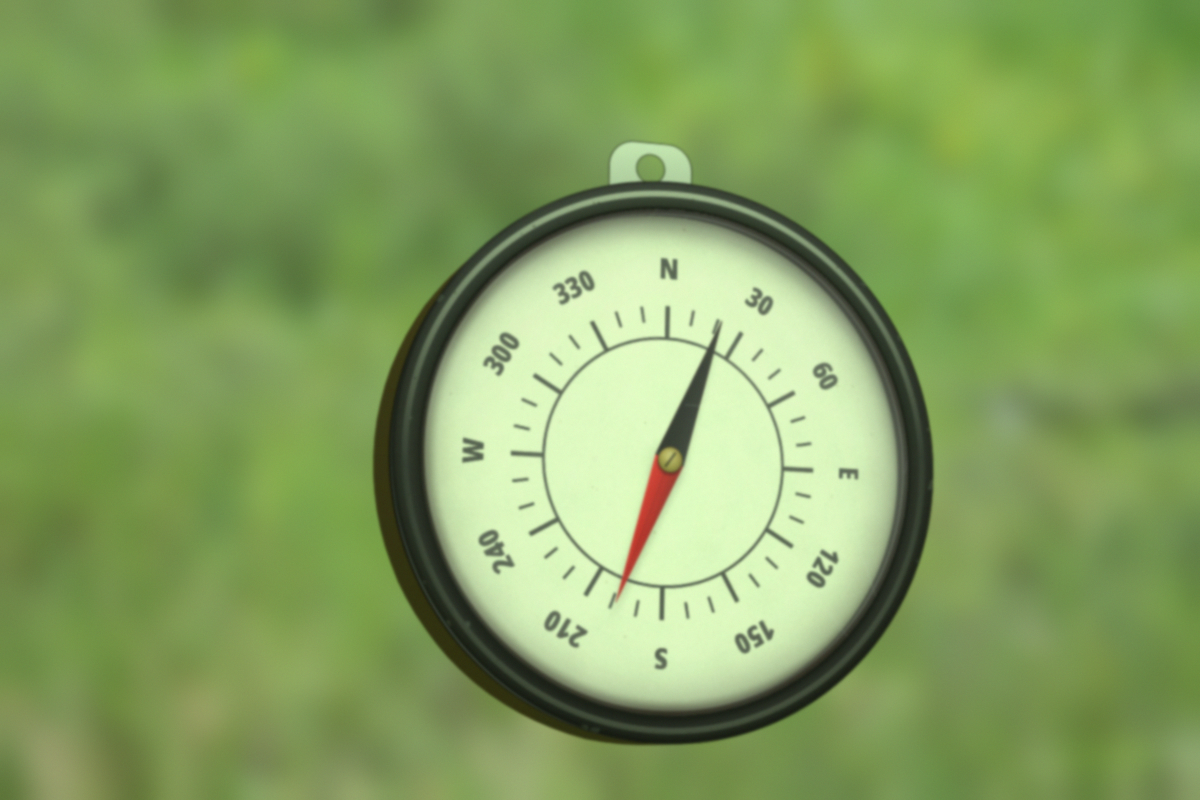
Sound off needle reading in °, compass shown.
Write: 200 °
